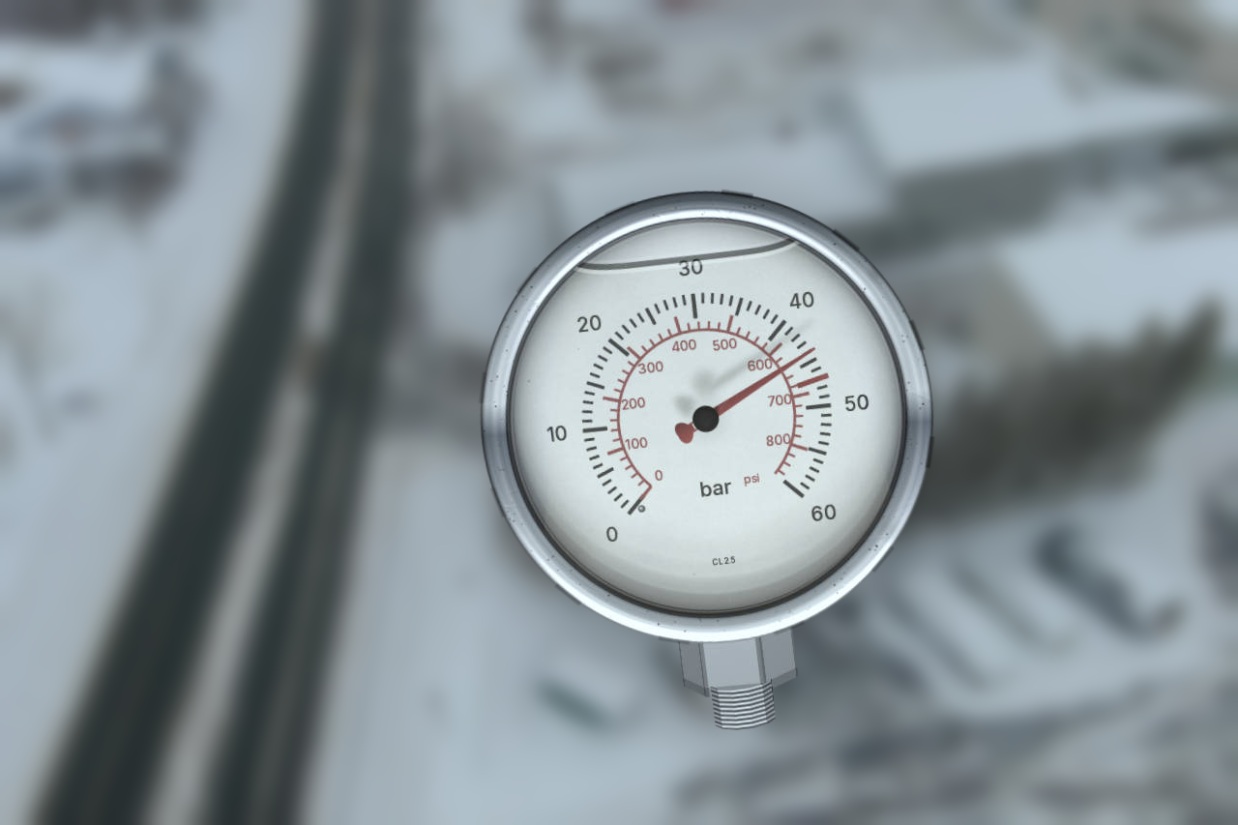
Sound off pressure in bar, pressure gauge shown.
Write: 44 bar
